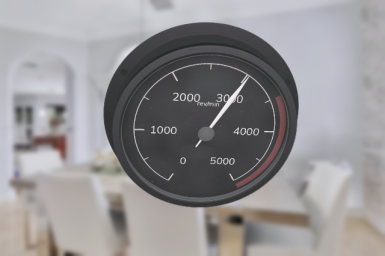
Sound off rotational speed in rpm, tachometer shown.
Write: 3000 rpm
